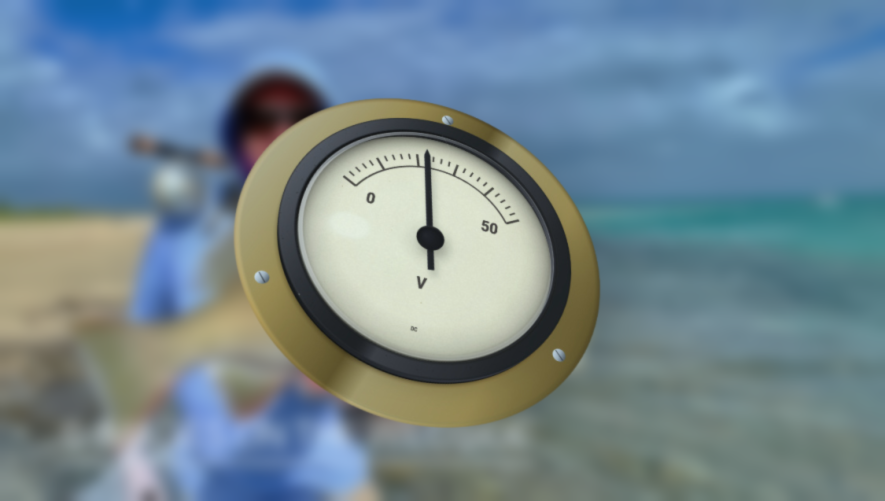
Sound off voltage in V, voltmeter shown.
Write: 22 V
